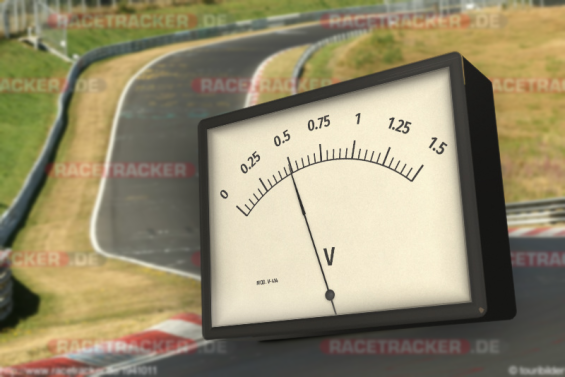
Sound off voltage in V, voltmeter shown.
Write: 0.5 V
